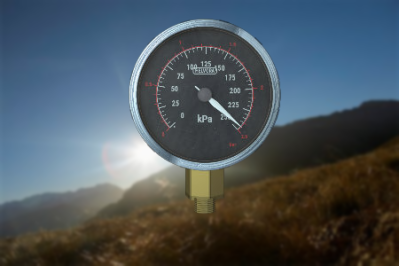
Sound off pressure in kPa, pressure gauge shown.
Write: 245 kPa
